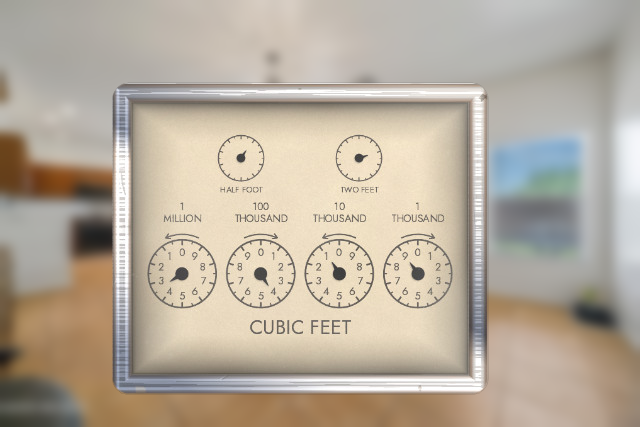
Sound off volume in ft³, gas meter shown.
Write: 340900 ft³
